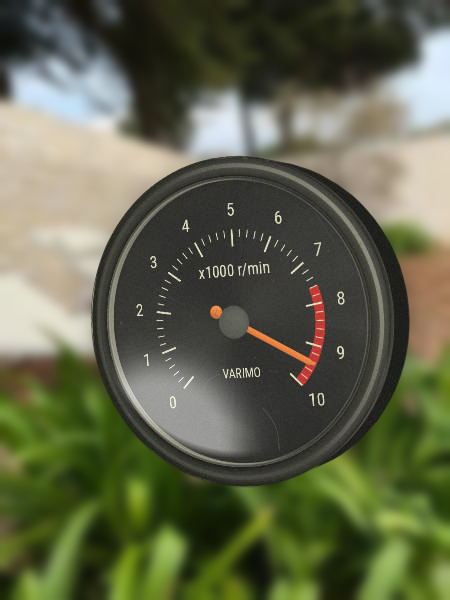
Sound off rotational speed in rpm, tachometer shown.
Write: 9400 rpm
